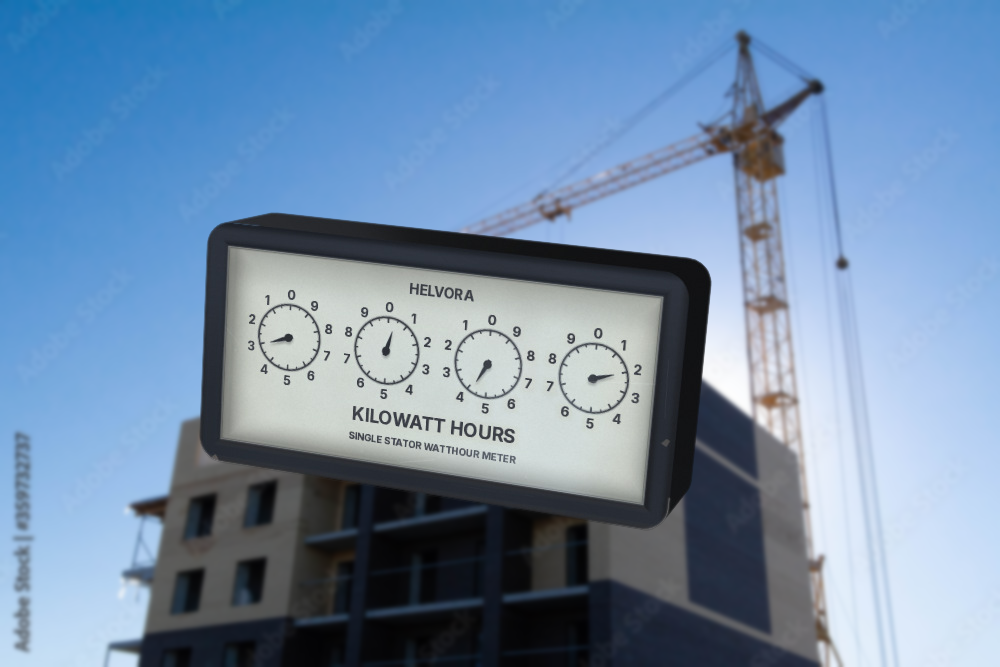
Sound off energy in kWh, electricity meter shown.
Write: 3042 kWh
